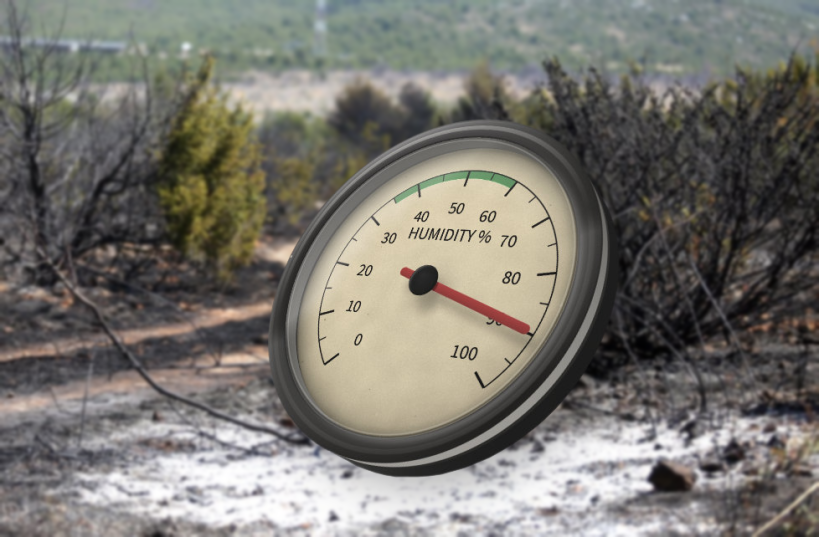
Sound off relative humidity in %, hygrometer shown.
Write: 90 %
